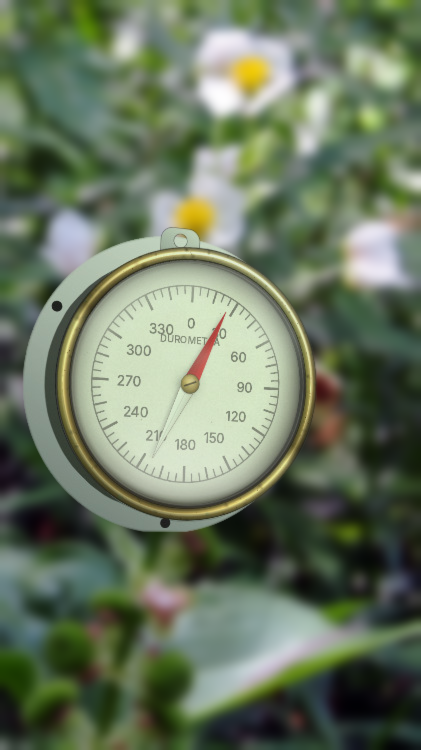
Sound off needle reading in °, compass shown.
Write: 25 °
